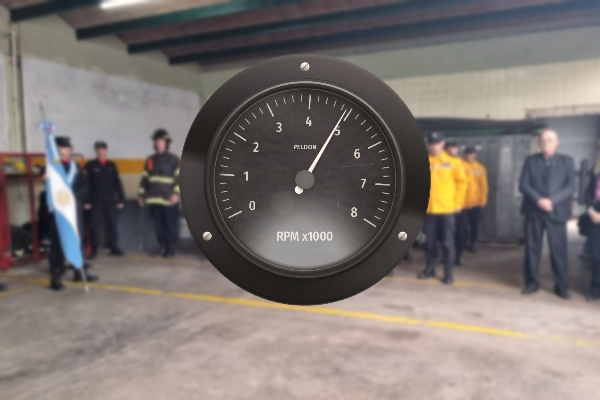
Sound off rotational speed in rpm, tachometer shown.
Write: 4900 rpm
